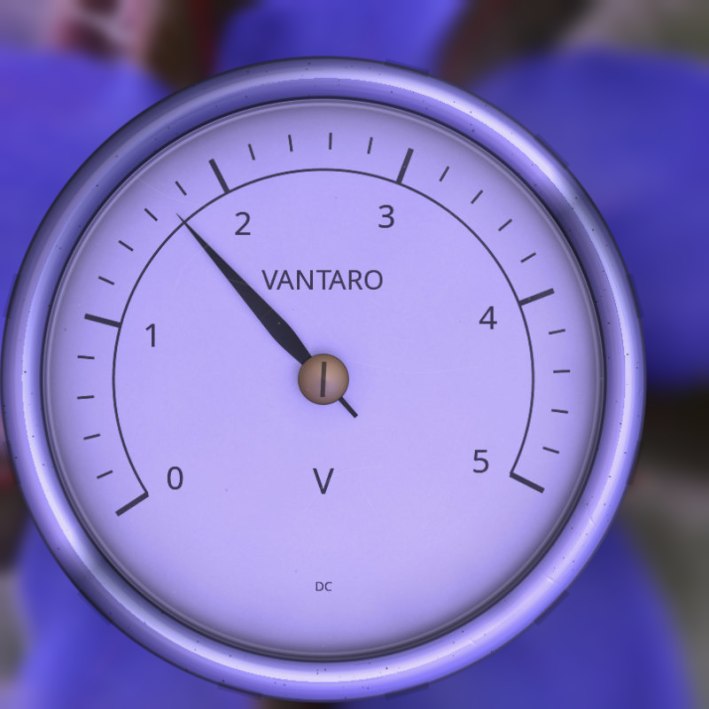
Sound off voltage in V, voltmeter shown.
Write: 1.7 V
